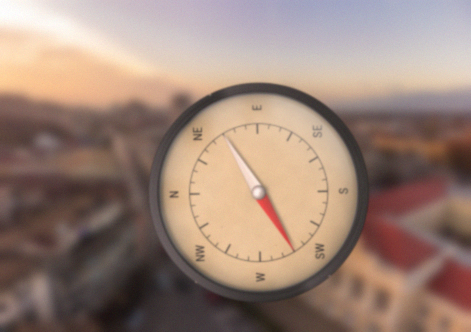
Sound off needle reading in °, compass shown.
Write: 240 °
